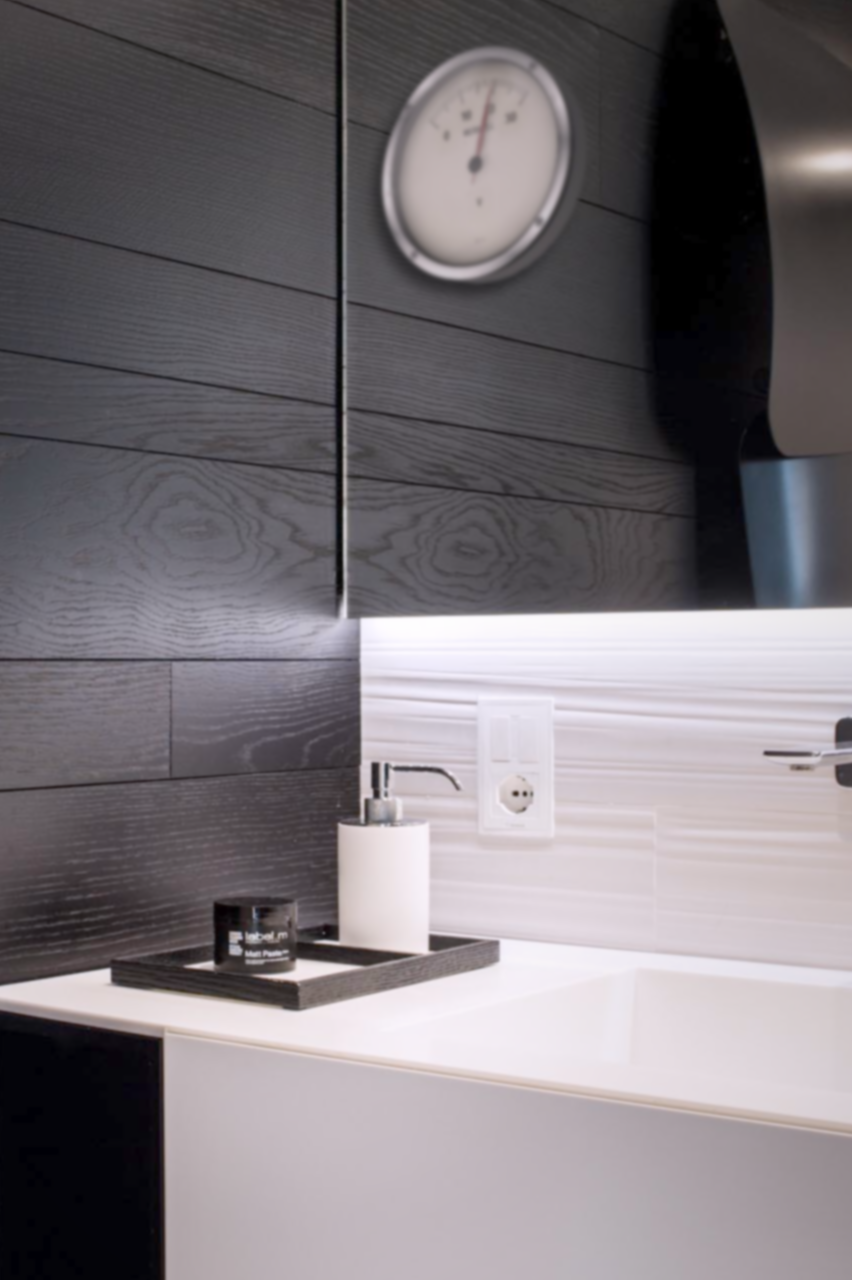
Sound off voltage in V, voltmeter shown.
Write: 20 V
